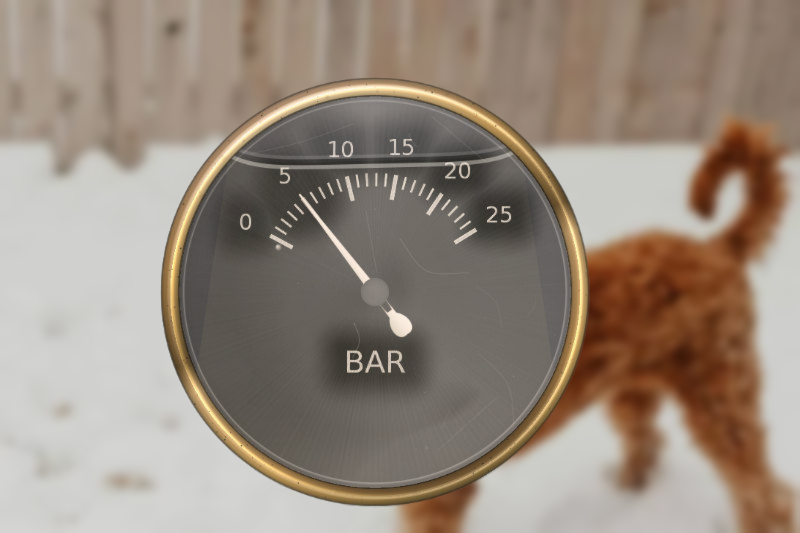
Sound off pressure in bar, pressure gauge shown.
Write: 5 bar
